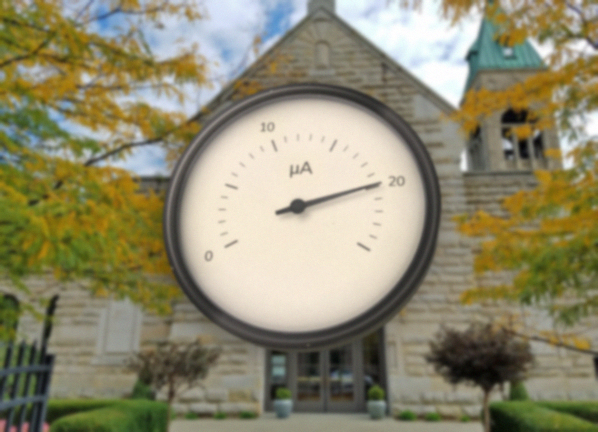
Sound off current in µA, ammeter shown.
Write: 20 µA
